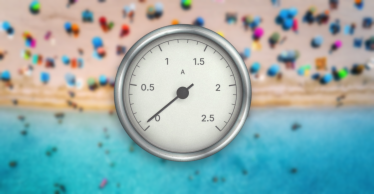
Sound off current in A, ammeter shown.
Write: 0.05 A
